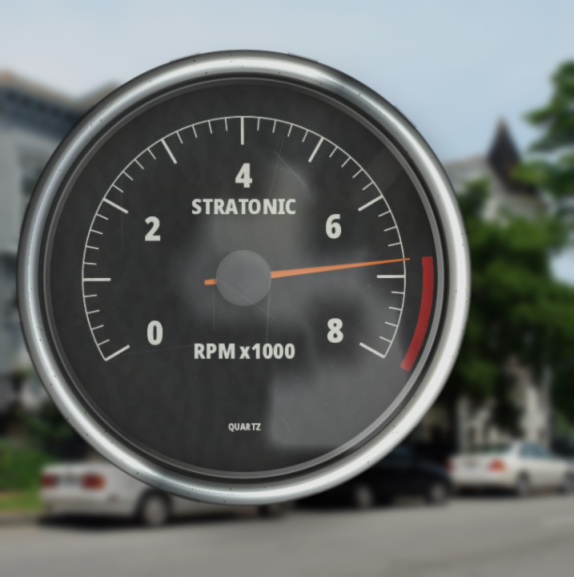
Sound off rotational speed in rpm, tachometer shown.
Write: 6800 rpm
